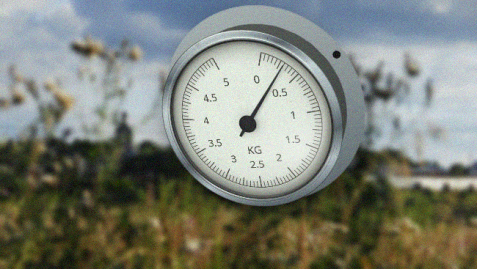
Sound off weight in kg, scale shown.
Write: 0.3 kg
